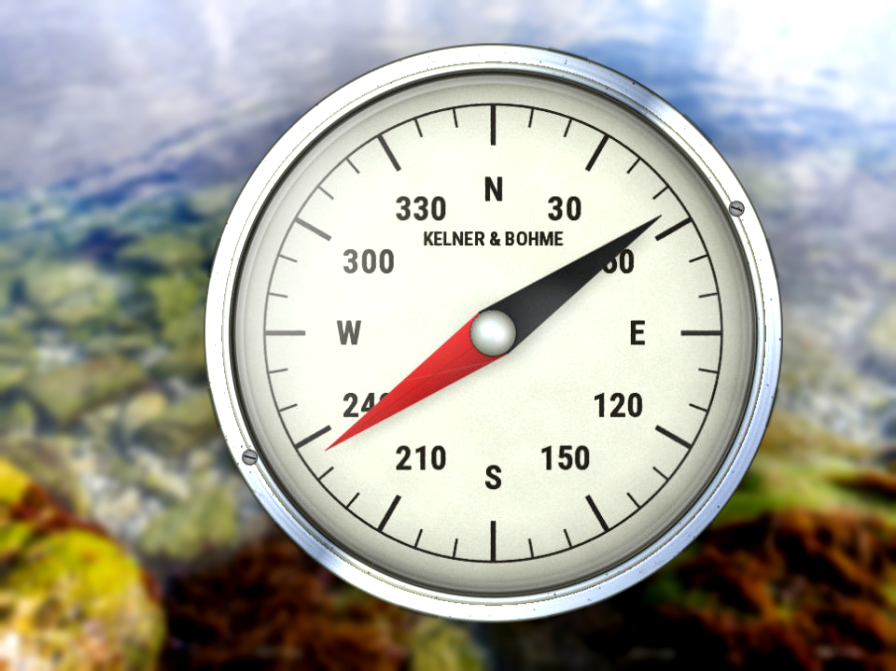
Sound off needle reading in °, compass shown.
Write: 235 °
